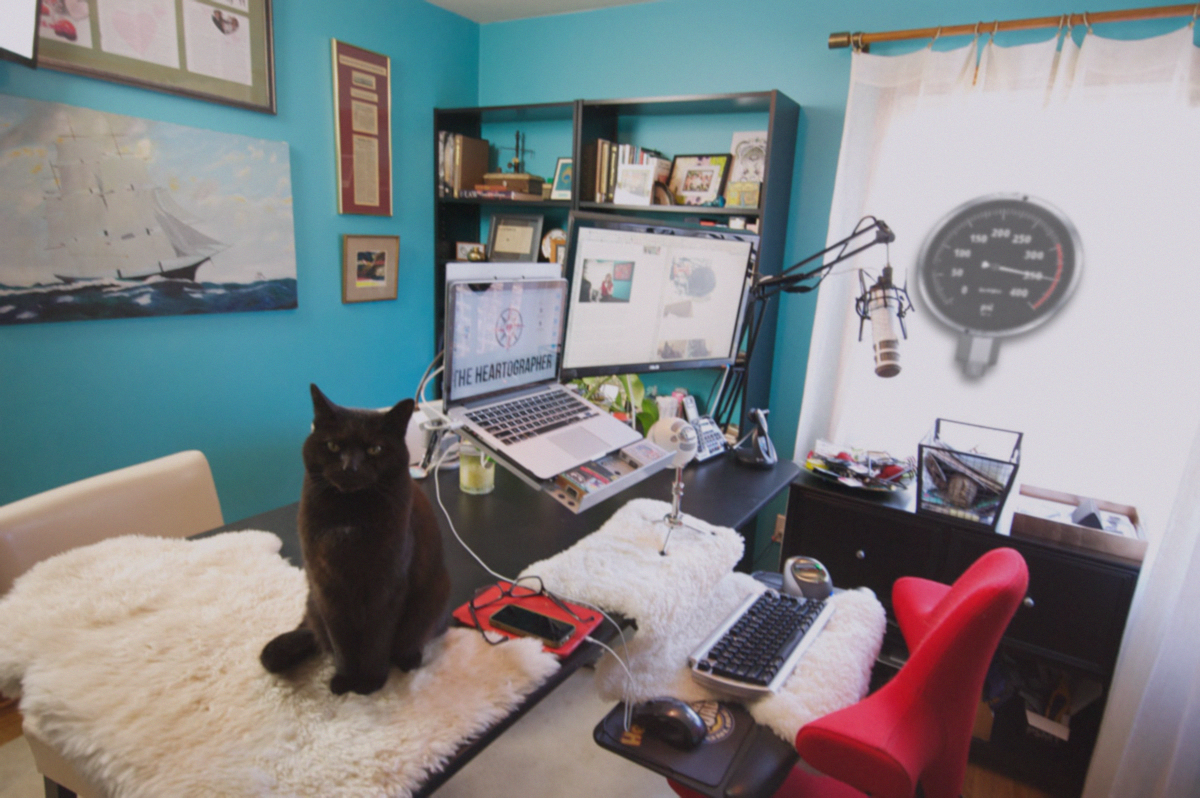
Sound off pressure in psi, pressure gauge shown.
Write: 350 psi
